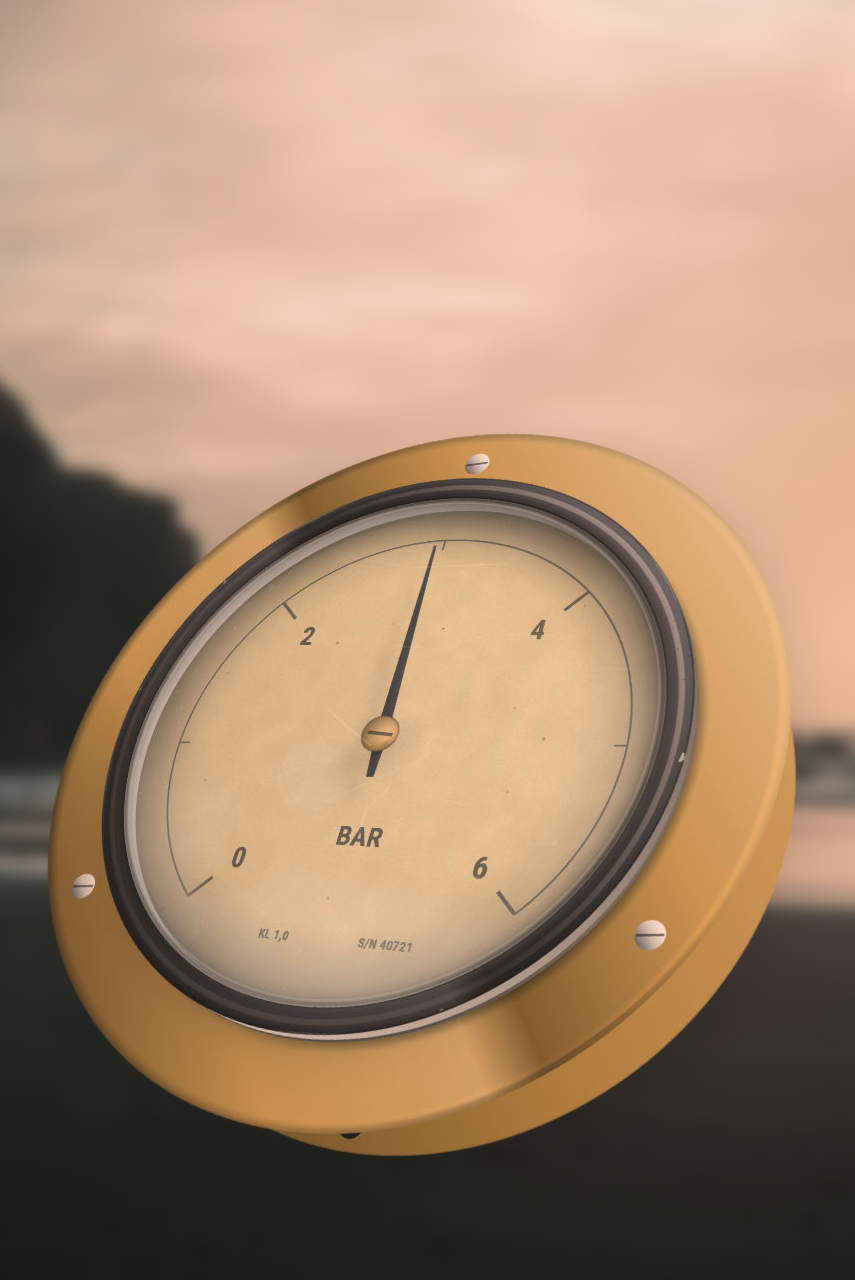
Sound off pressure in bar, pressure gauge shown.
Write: 3 bar
